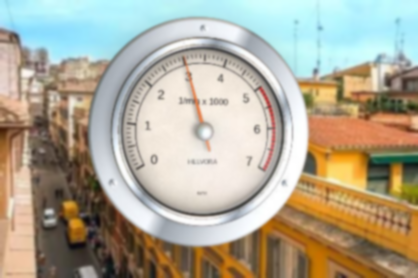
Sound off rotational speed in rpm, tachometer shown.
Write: 3000 rpm
